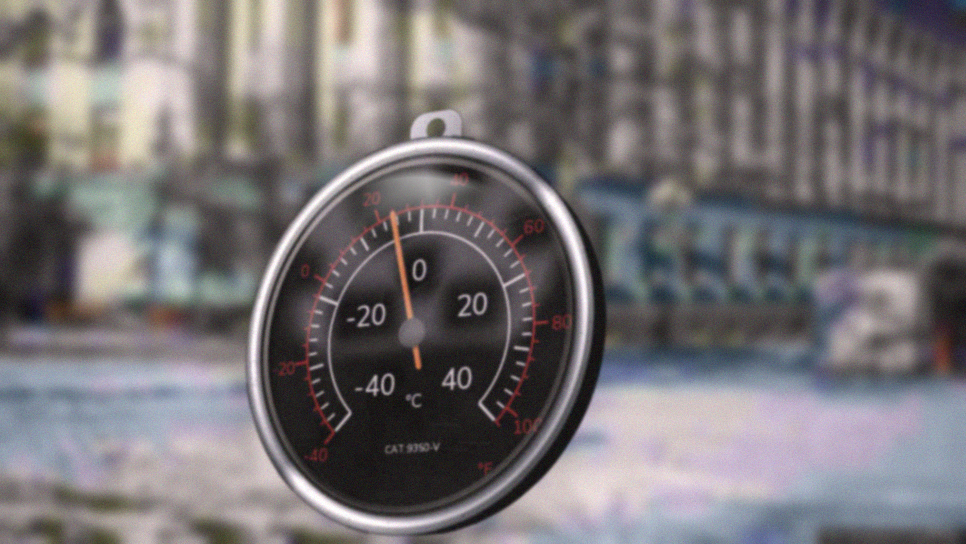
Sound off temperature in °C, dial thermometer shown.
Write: -4 °C
